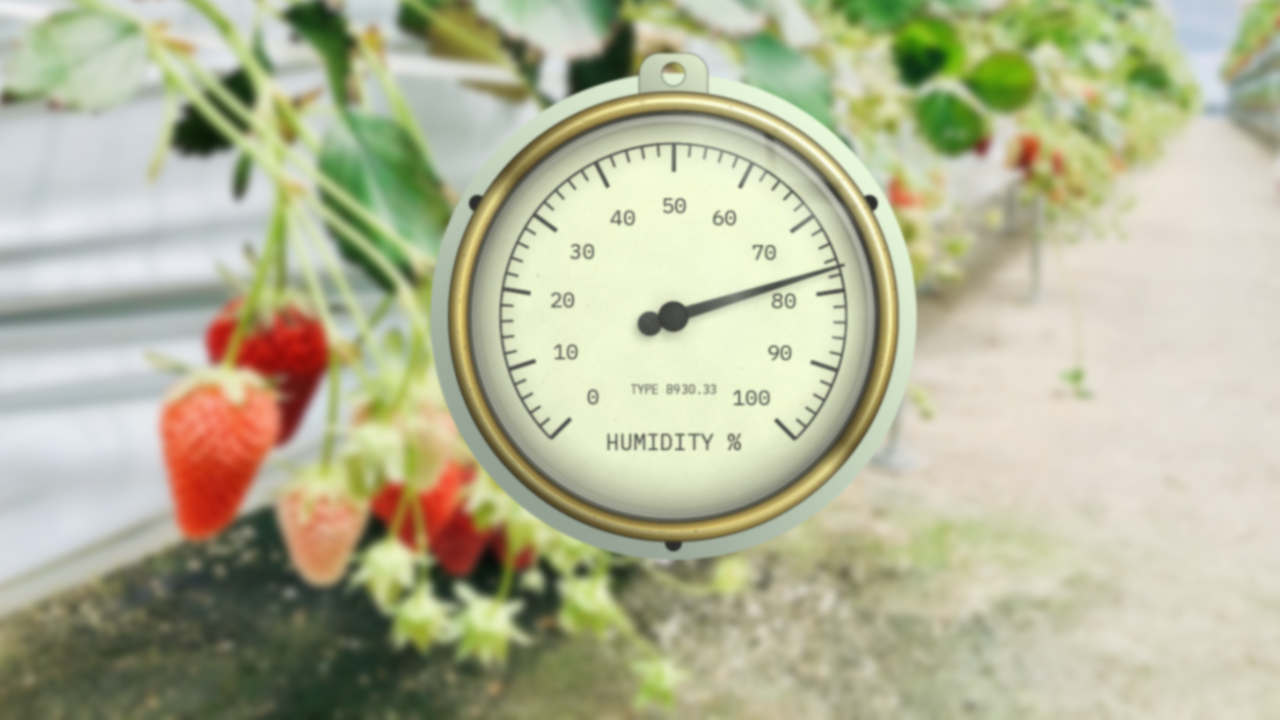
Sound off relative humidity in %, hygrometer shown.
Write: 77 %
